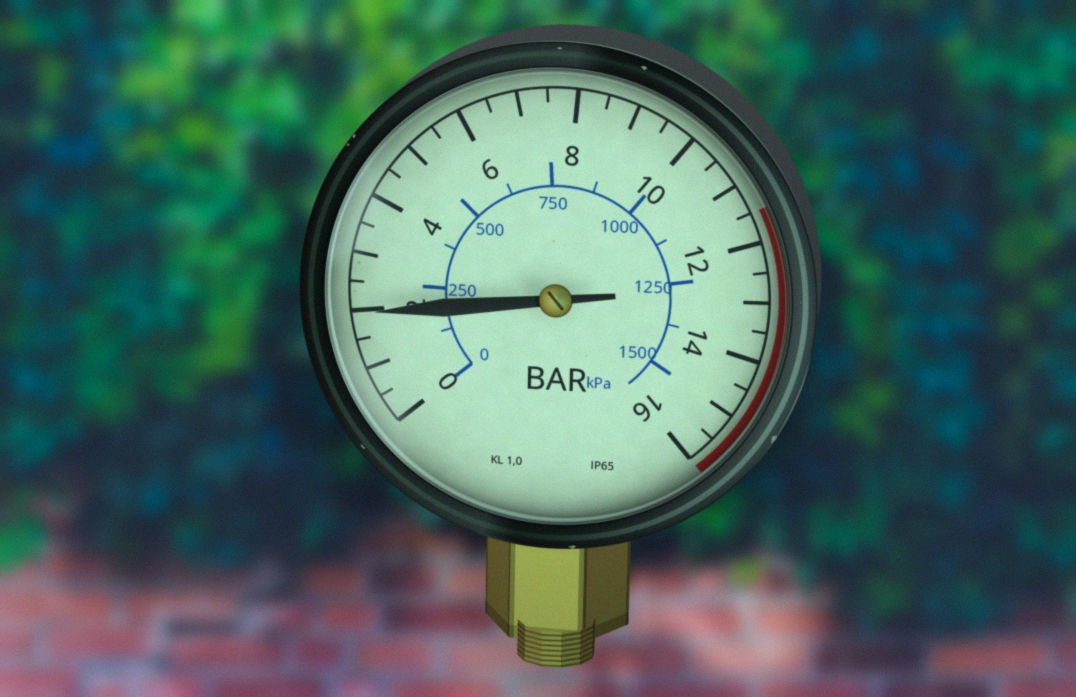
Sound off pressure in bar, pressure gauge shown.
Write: 2 bar
